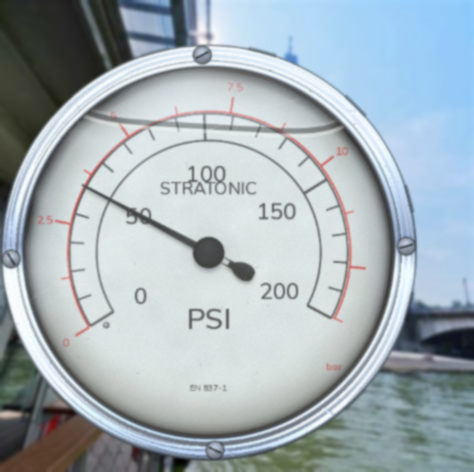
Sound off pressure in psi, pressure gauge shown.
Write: 50 psi
